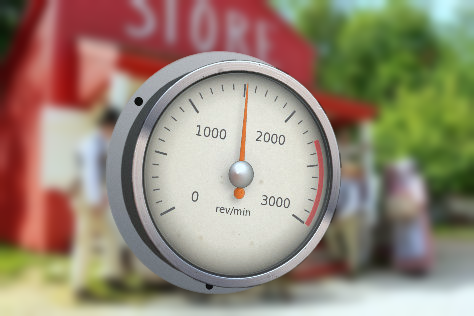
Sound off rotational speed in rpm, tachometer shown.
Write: 1500 rpm
